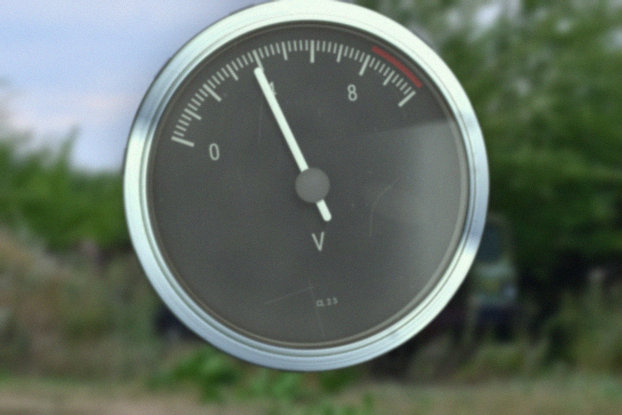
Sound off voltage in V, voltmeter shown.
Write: 3.8 V
